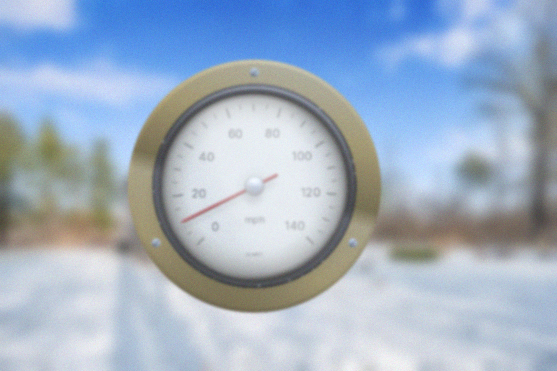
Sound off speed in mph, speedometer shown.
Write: 10 mph
